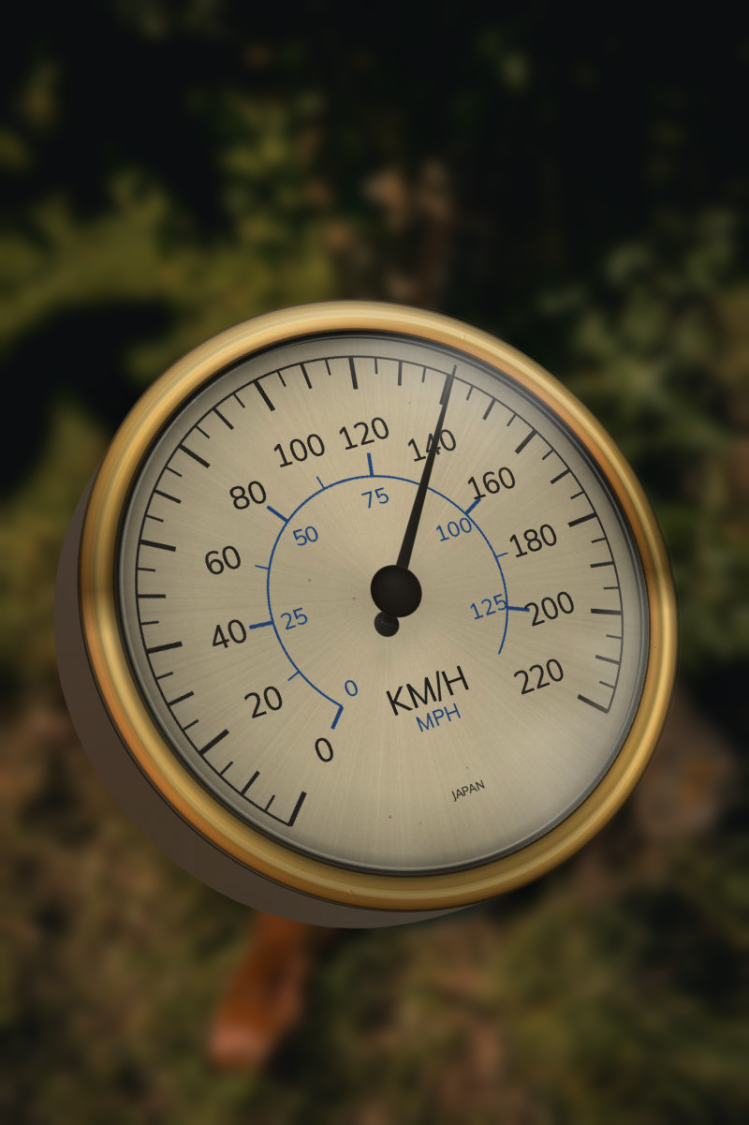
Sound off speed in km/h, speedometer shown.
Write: 140 km/h
